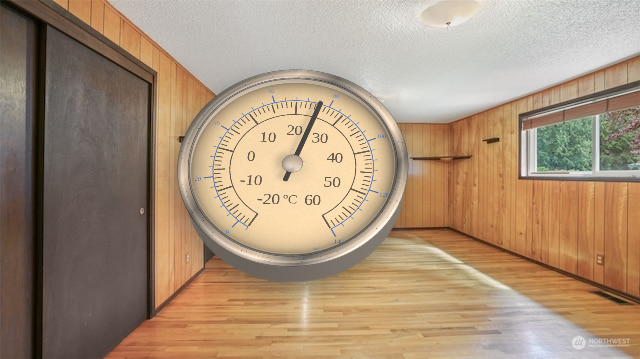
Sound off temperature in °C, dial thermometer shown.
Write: 25 °C
